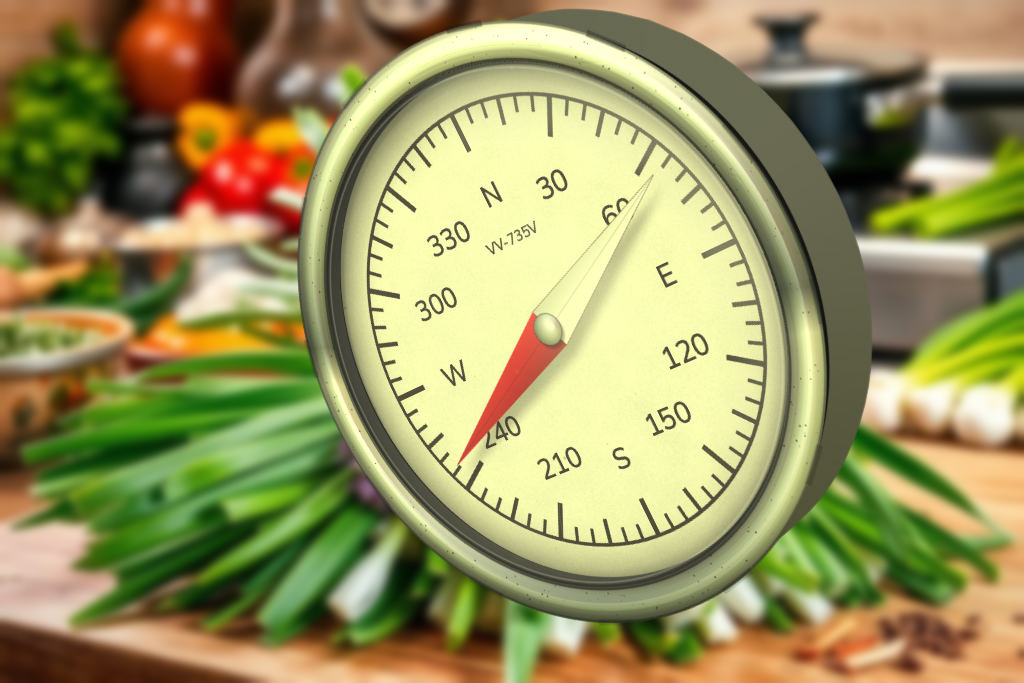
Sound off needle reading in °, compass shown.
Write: 245 °
